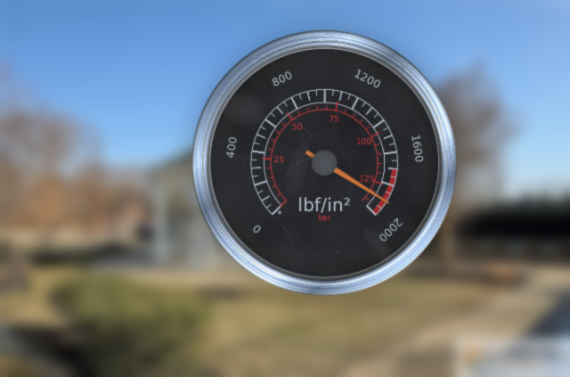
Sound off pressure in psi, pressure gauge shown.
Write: 1900 psi
